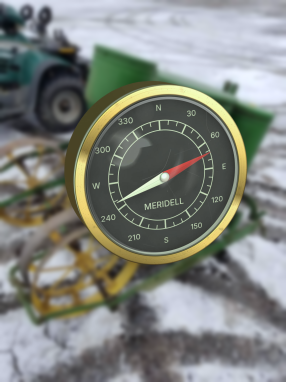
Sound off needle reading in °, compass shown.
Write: 70 °
